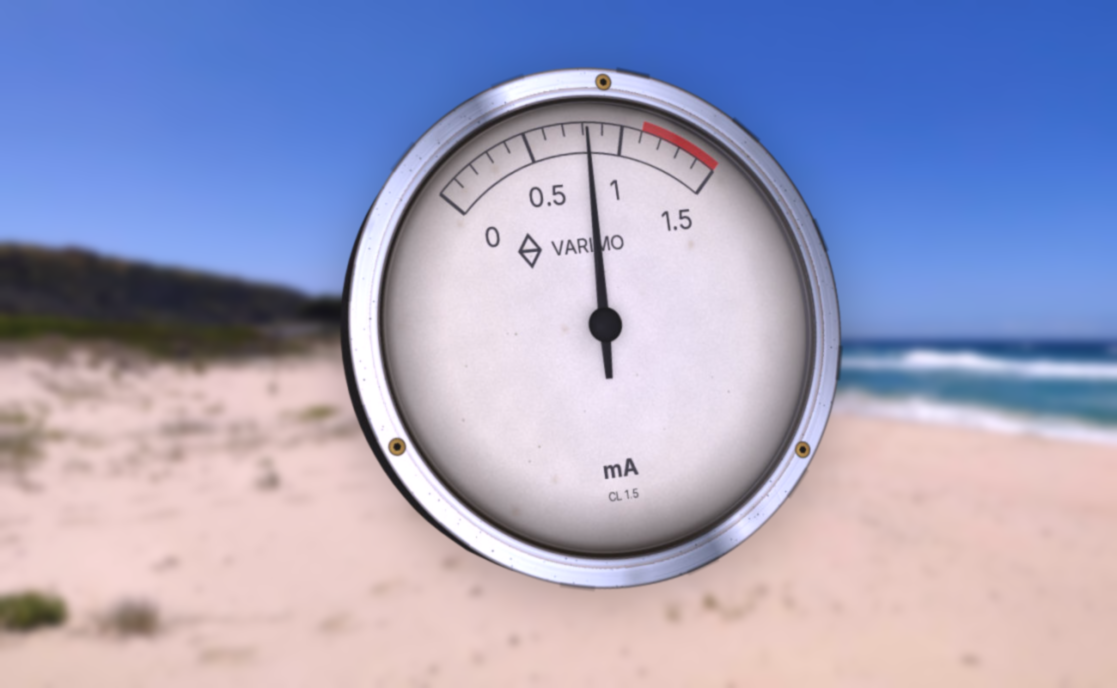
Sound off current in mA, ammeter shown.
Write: 0.8 mA
